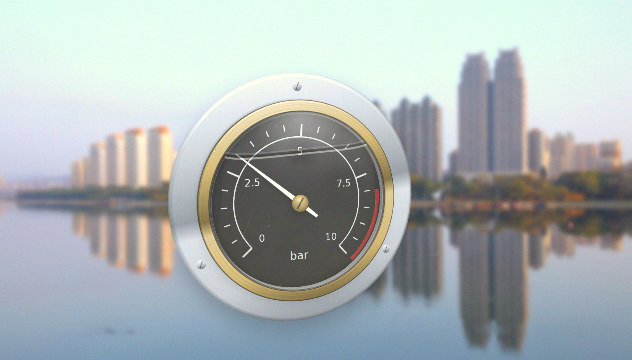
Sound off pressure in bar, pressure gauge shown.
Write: 3 bar
